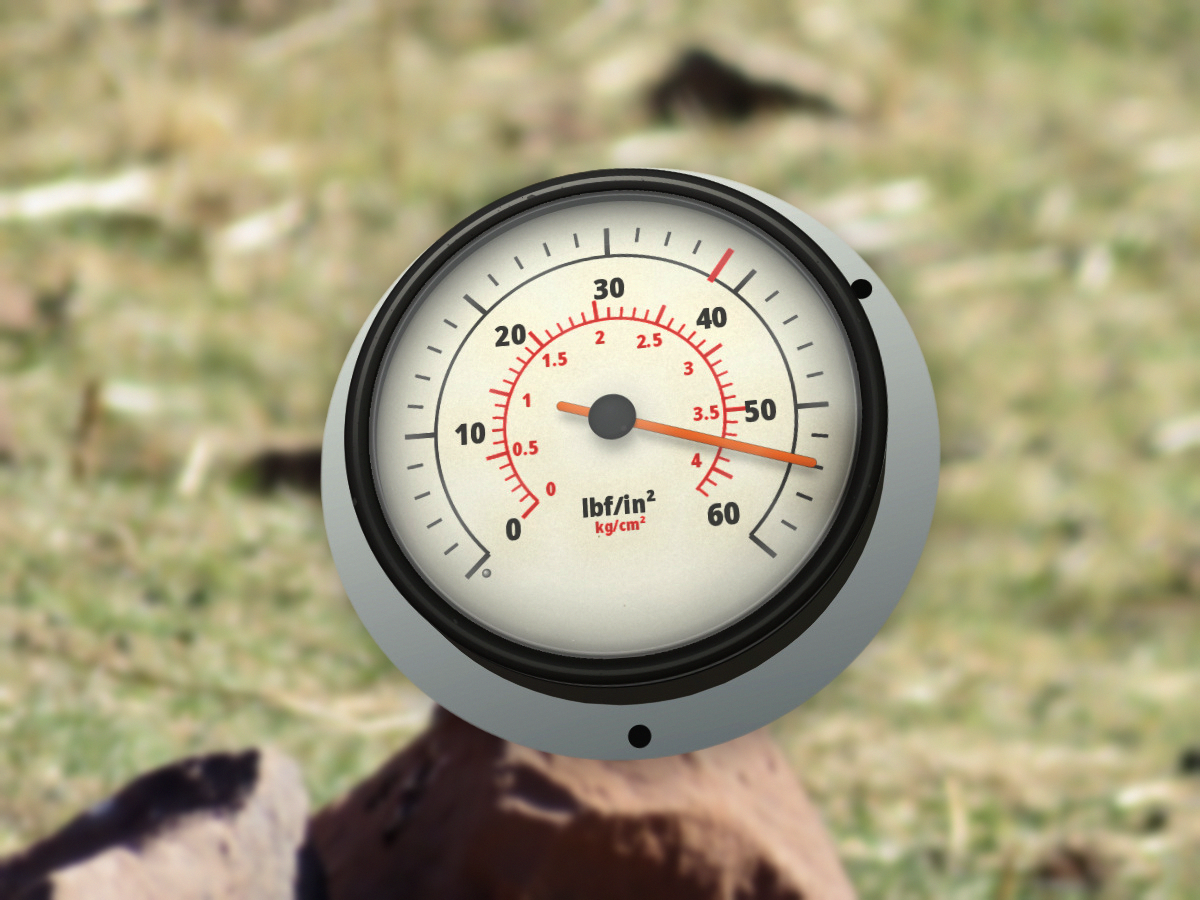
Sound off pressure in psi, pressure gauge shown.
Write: 54 psi
